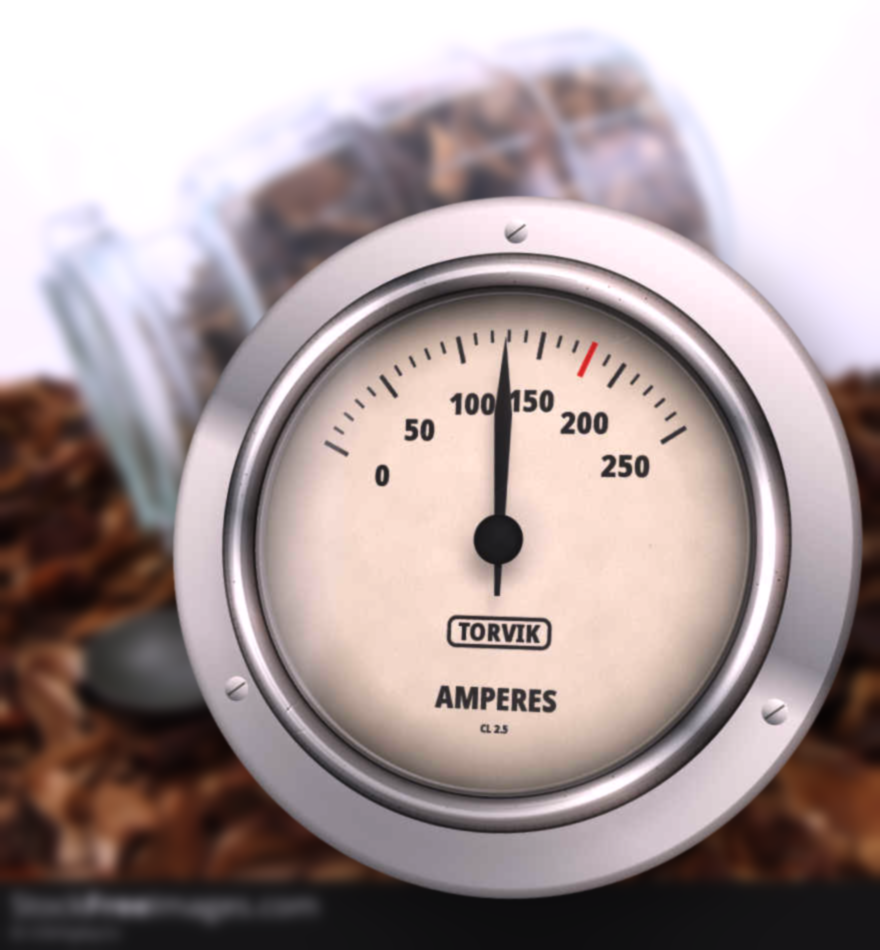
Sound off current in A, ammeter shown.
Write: 130 A
